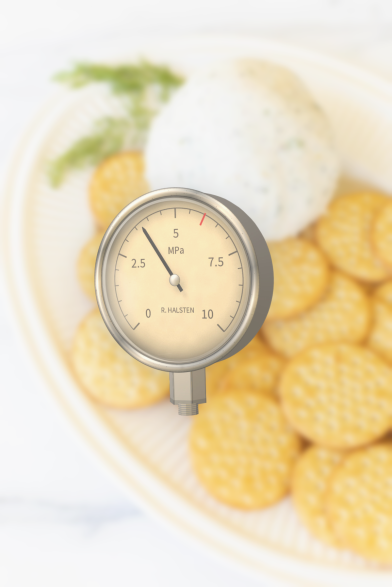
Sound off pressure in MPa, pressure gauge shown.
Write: 3.75 MPa
